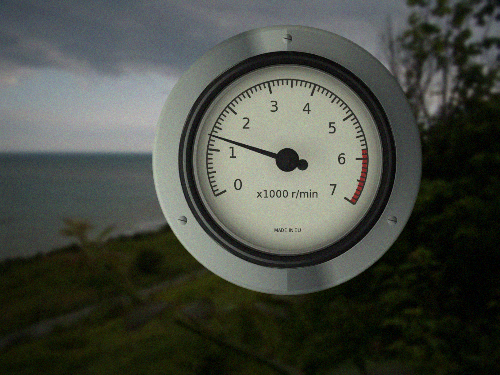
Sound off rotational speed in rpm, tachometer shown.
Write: 1300 rpm
